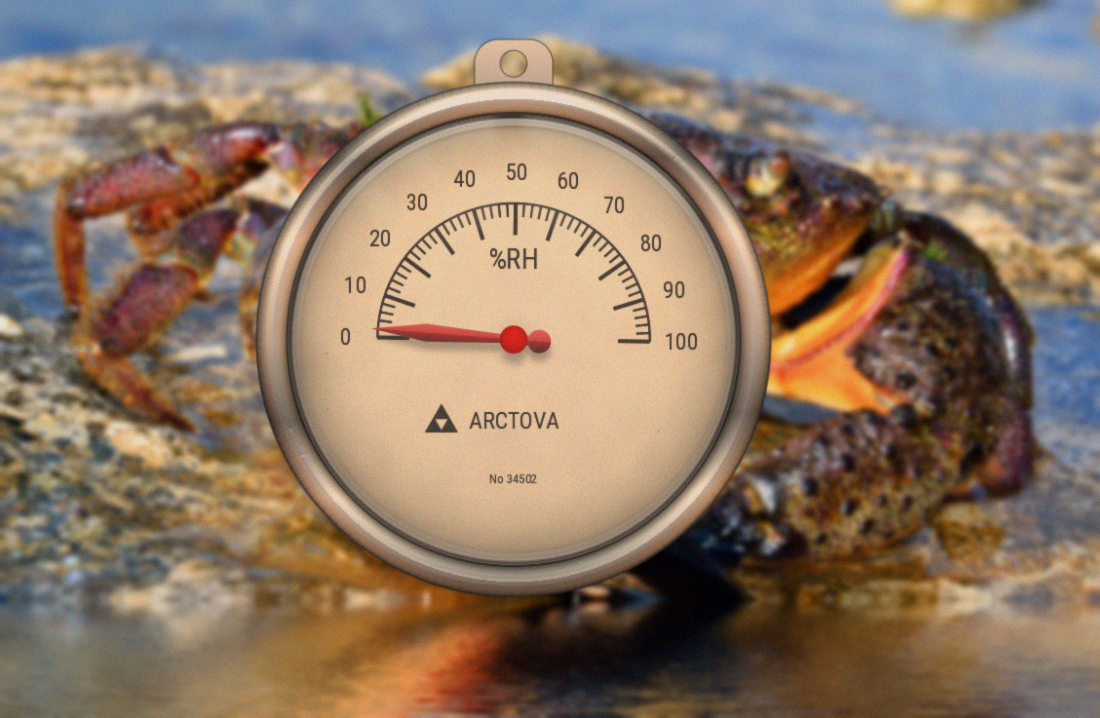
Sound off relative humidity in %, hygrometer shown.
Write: 2 %
